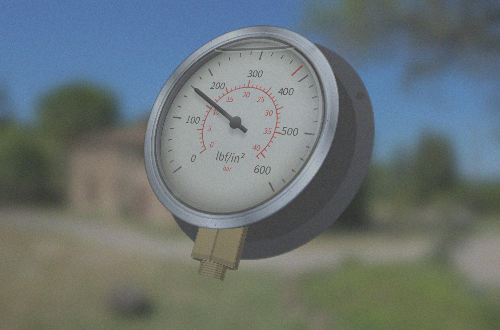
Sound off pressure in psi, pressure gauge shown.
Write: 160 psi
